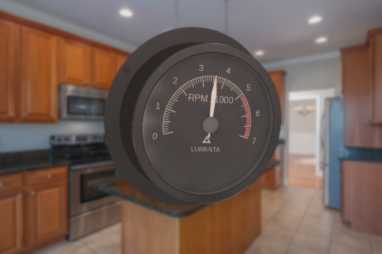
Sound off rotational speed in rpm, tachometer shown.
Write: 3500 rpm
